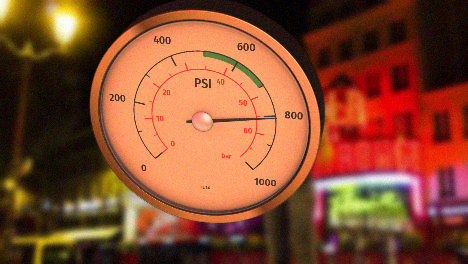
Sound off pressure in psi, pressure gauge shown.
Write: 800 psi
